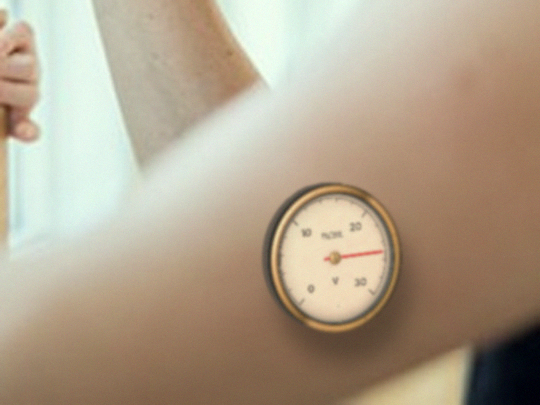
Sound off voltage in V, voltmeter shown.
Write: 25 V
